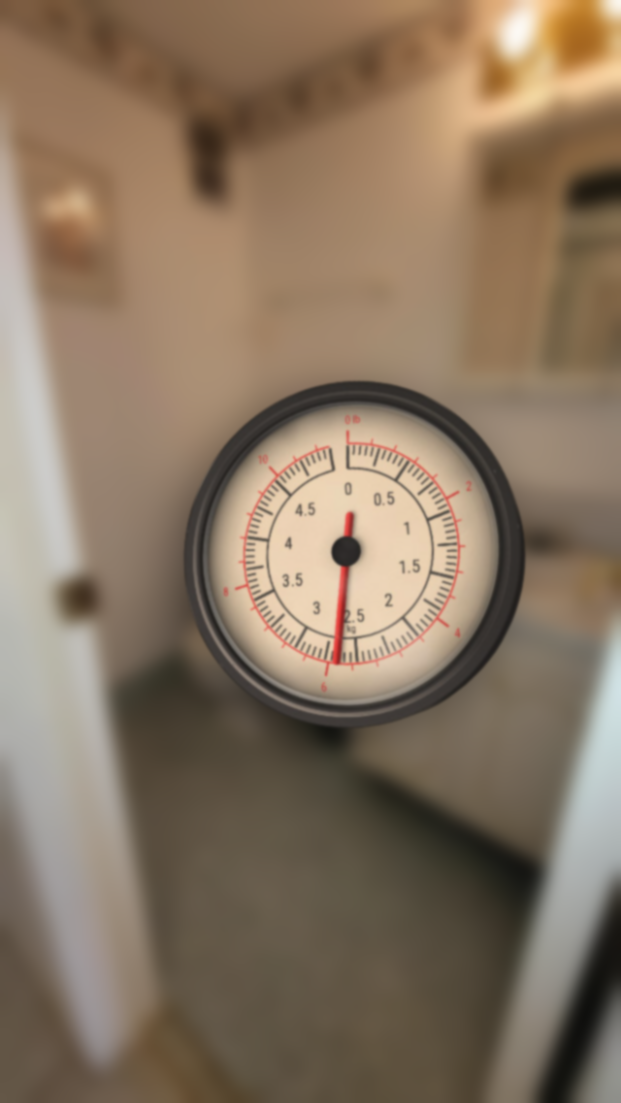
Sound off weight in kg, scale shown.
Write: 2.65 kg
